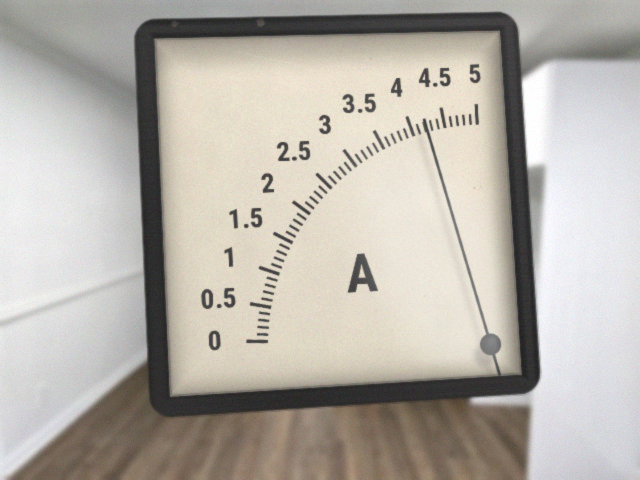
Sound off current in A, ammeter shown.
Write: 4.2 A
